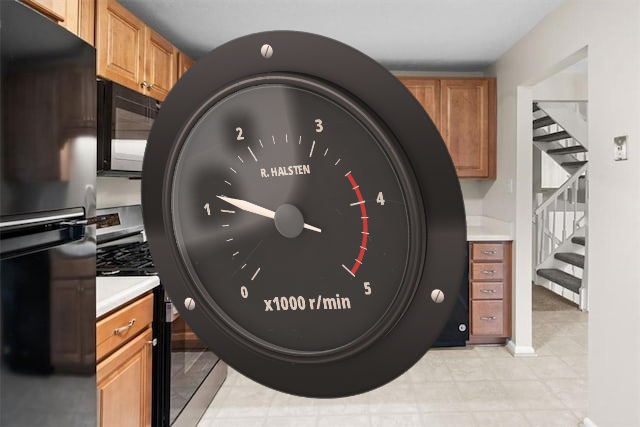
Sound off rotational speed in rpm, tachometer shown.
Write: 1200 rpm
